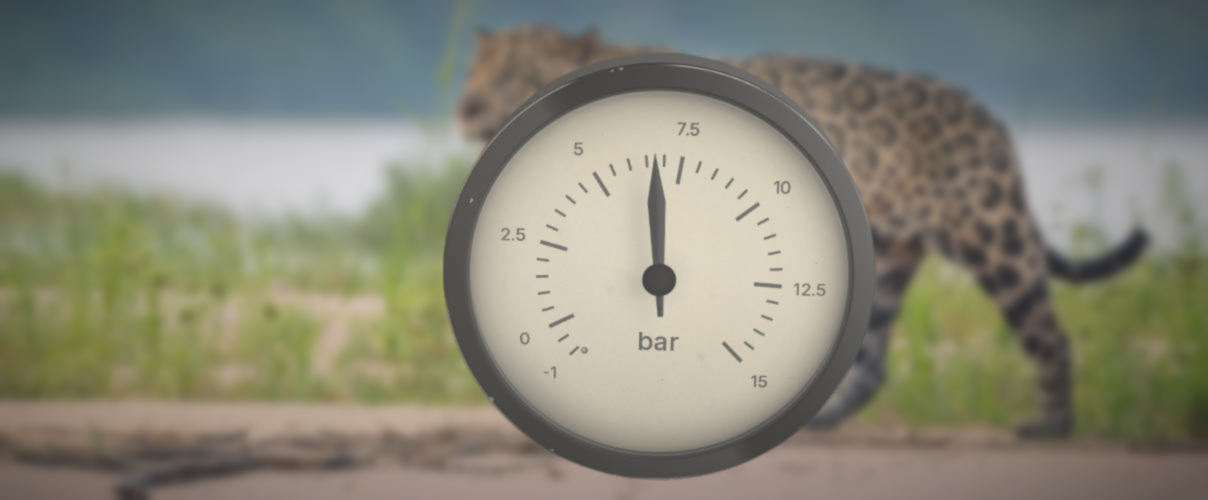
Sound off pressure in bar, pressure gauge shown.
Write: 6.75 bar
